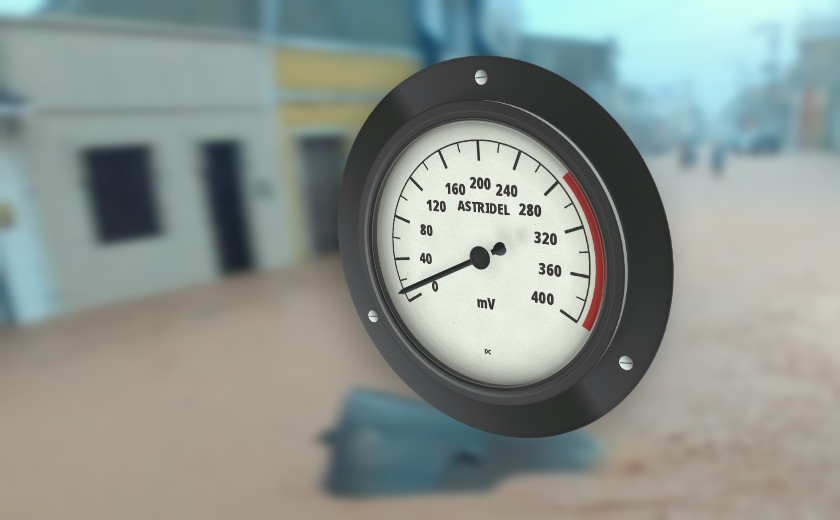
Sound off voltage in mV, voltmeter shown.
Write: 10 mV
